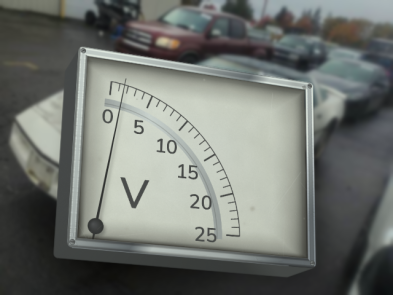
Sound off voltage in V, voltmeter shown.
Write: 1.5 V
